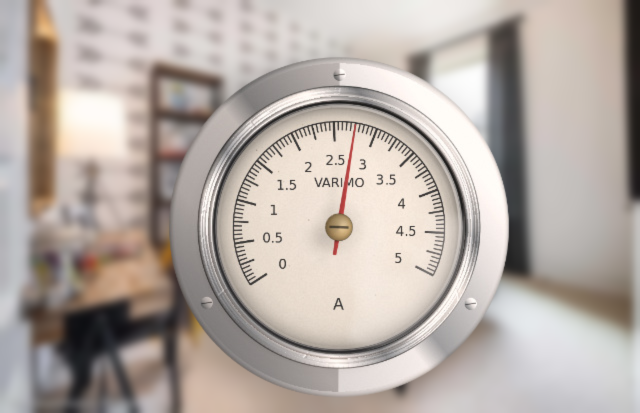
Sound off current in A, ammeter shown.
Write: 2.75 A
